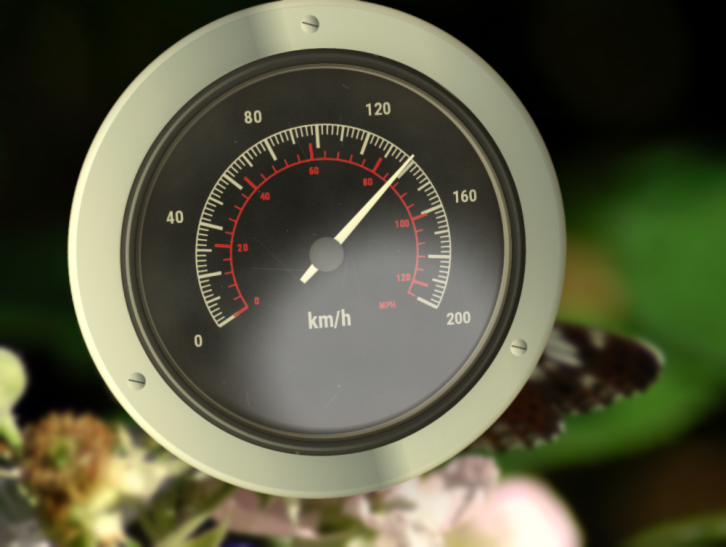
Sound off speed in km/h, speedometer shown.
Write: 138 km/h
